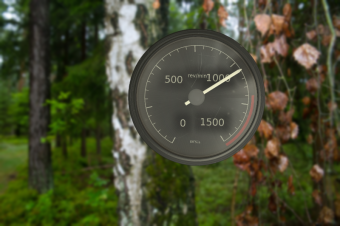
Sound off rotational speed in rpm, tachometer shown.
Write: 1050 rpm
